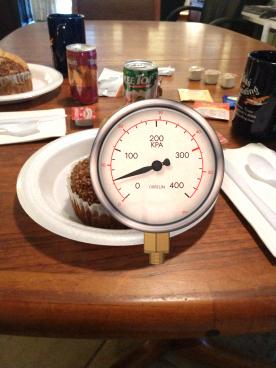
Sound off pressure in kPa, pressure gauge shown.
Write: 40 kPa
